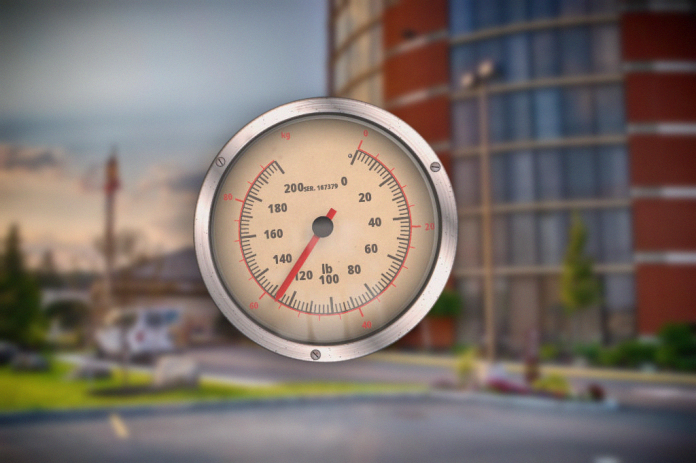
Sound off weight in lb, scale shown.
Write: 126 lb
